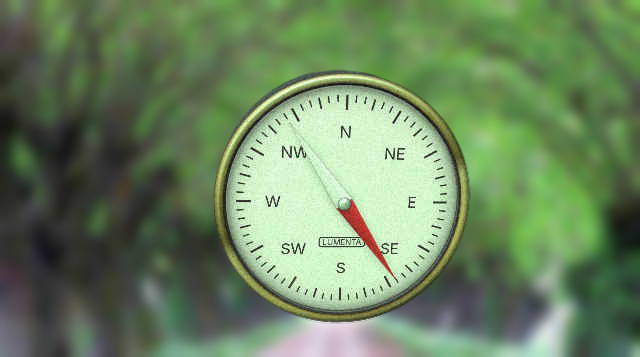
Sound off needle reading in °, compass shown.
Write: 145 °
